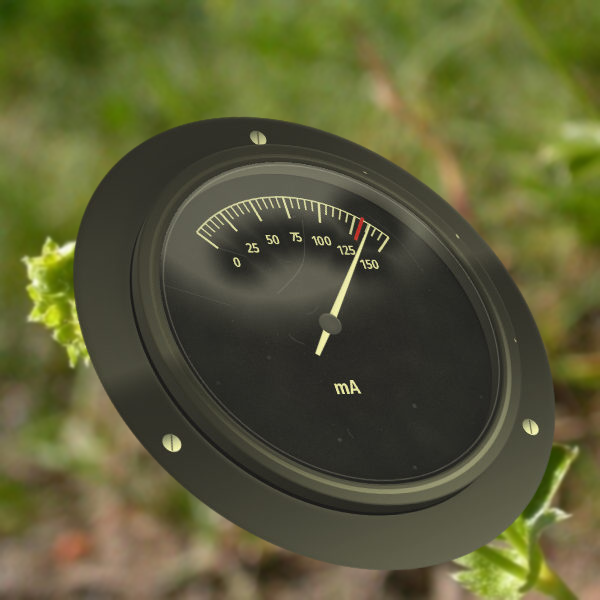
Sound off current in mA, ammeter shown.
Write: 135 mA
